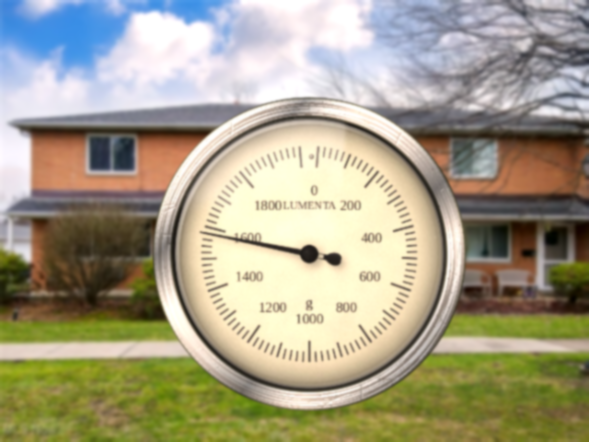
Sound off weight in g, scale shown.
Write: 1580 g
